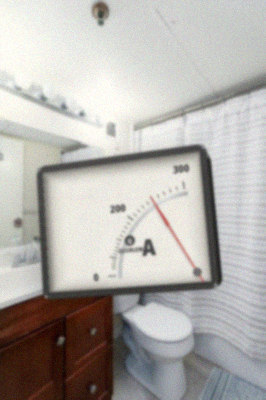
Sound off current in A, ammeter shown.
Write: 250 A
